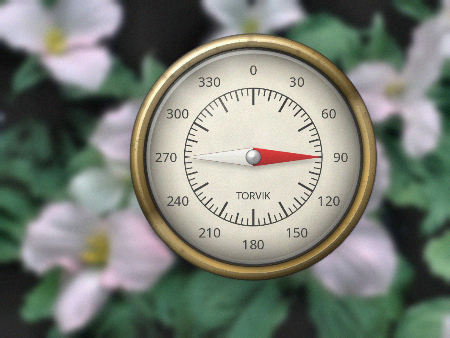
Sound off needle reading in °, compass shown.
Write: 90 °
